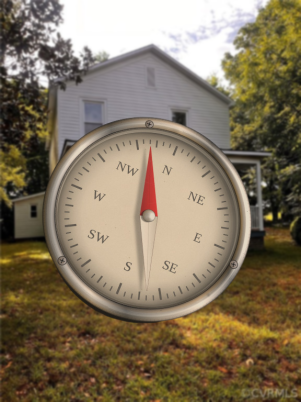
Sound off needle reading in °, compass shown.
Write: 340 °
